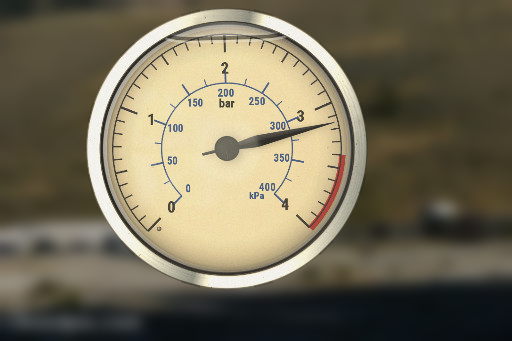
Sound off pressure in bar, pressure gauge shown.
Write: 3.15 bar
